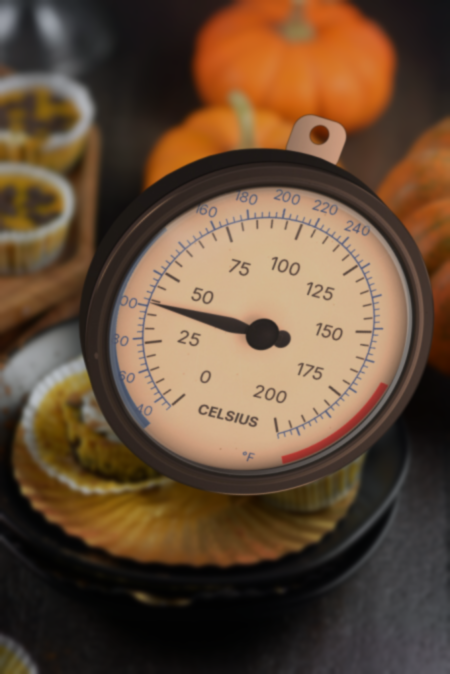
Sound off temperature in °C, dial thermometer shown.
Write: 40 °C
